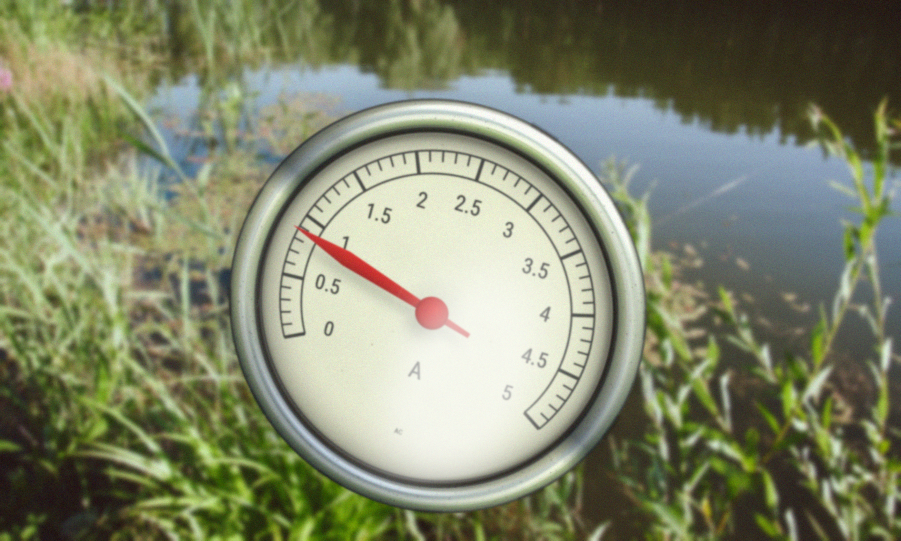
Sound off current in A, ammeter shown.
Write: 0.9 A
